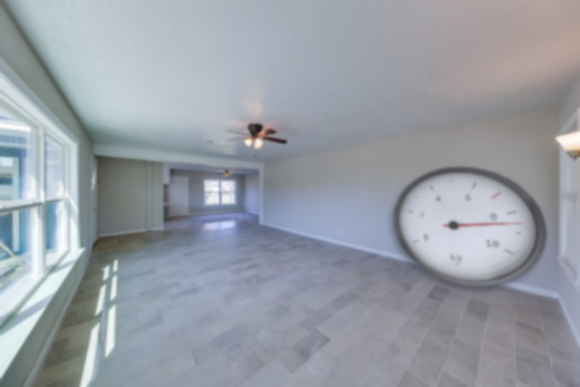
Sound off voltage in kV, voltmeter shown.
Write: 8.5 kV
